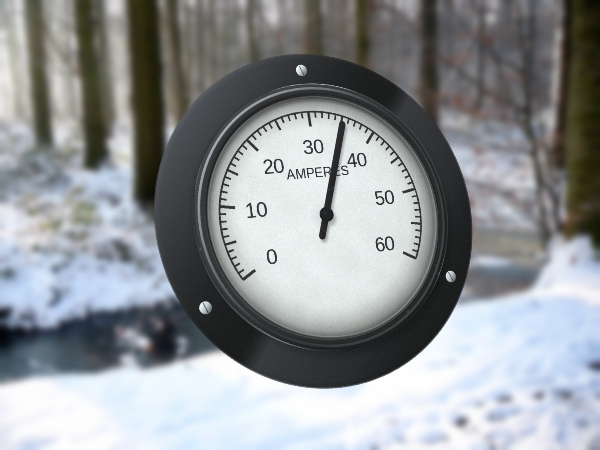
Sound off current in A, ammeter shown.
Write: 35 A
